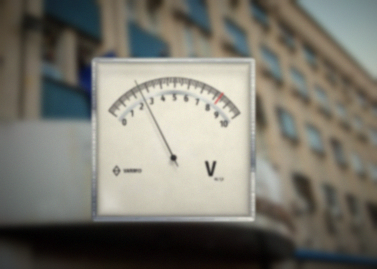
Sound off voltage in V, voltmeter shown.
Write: 2.5 V
